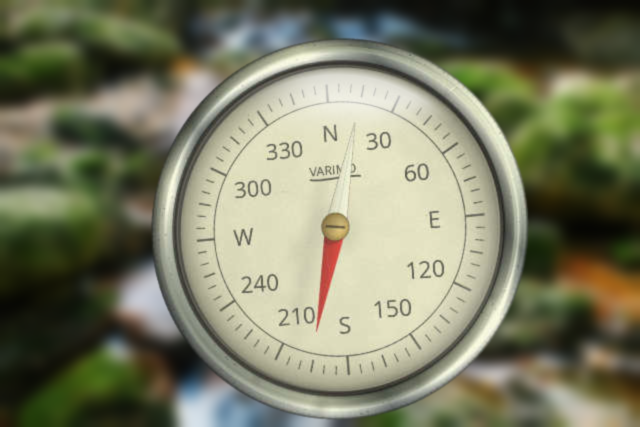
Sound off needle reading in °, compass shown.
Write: 195 °
